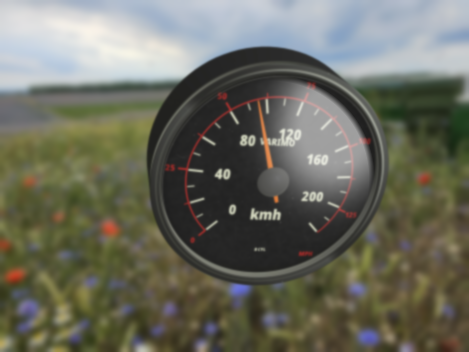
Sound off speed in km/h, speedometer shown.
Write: 95 km/h
